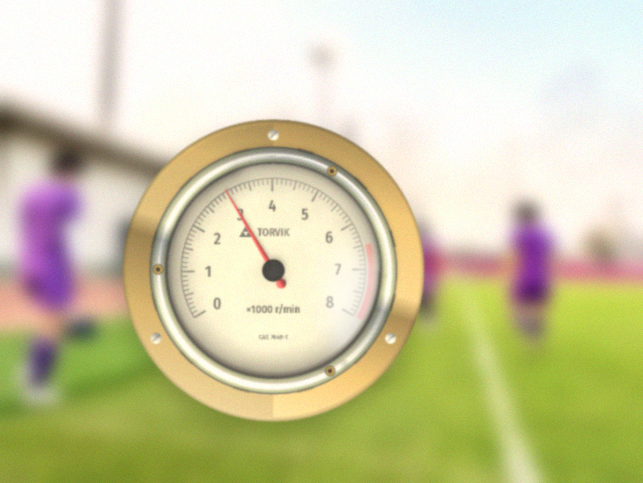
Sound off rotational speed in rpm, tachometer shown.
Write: 3000 rpm
